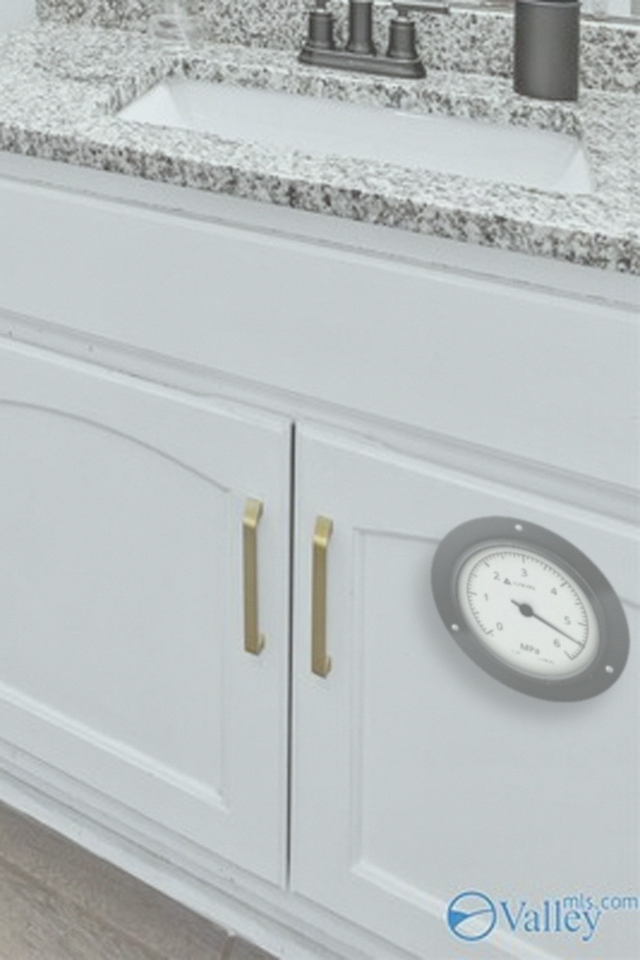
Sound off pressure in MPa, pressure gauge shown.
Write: 5.5 MPa
